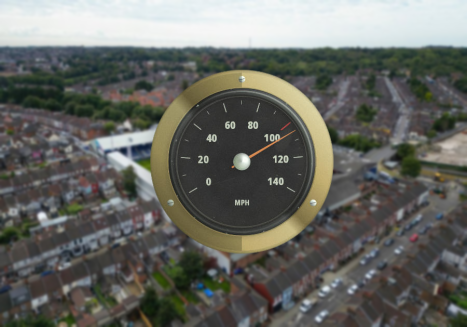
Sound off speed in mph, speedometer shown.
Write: 105 mph
